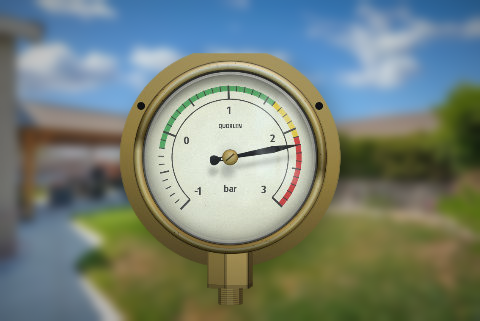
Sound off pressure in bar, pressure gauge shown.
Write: 2.2 bar
